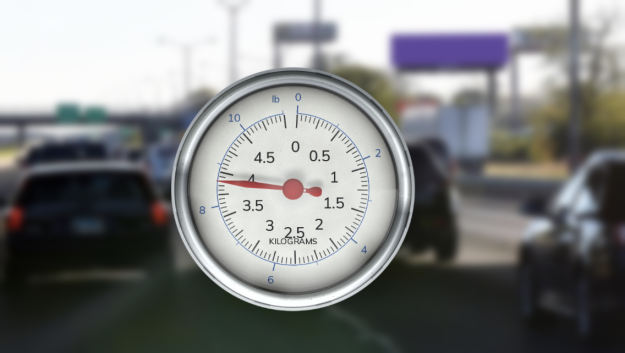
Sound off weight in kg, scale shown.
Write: 3.9 kg
